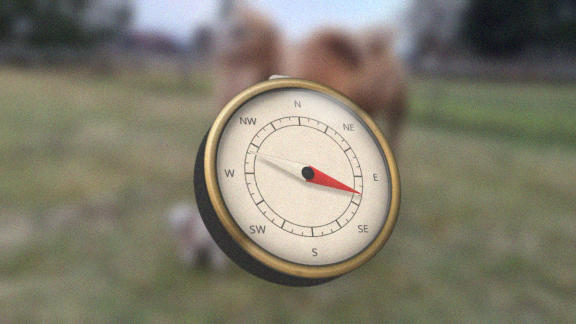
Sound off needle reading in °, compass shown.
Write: 110 °
